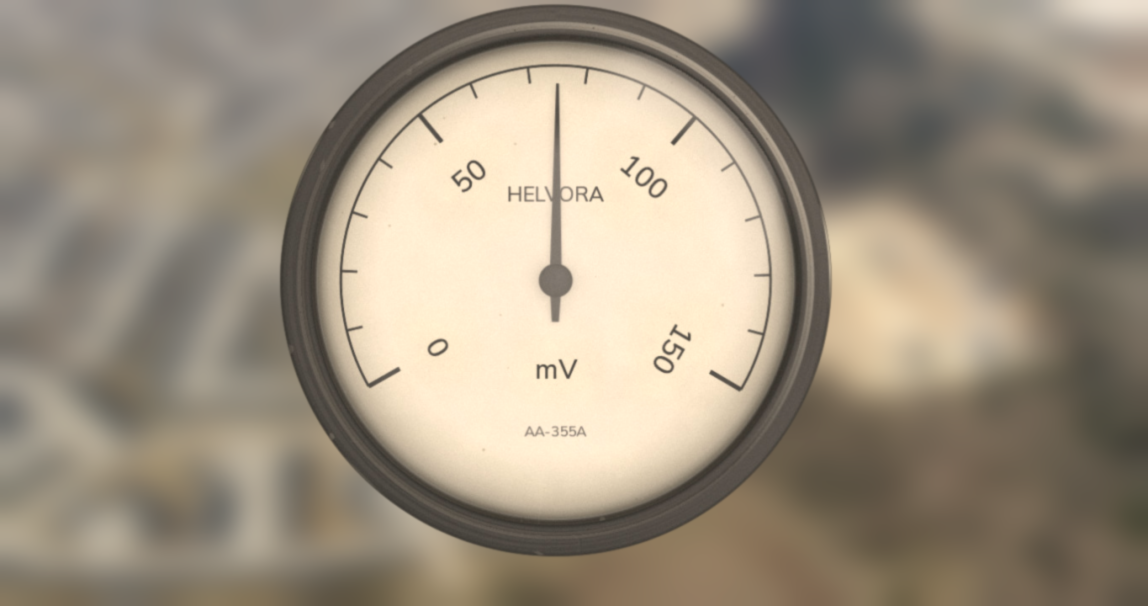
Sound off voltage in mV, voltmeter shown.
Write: 75 mV
